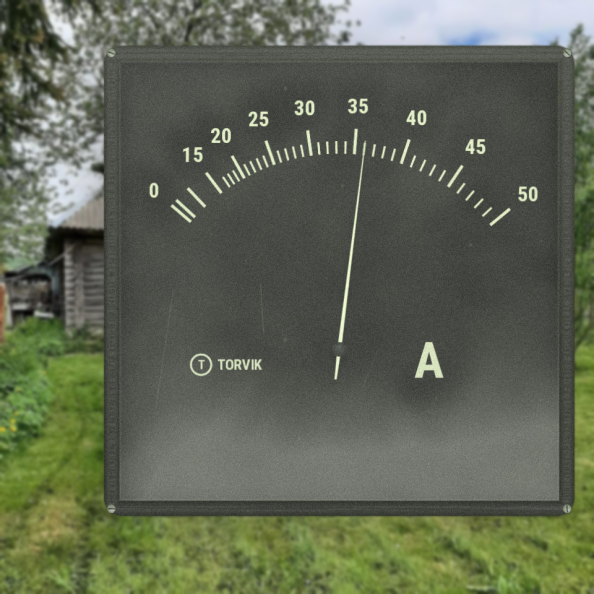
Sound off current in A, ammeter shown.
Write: 36 A
